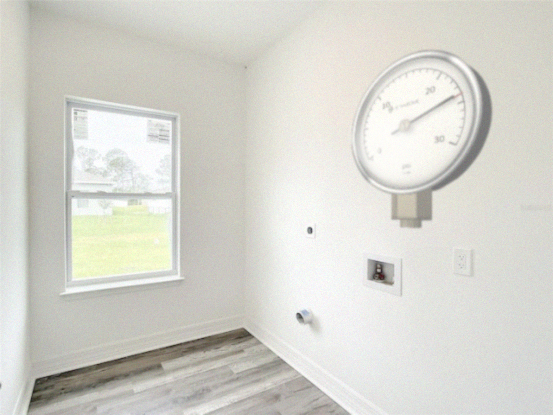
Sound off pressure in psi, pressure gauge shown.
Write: 24 psi
